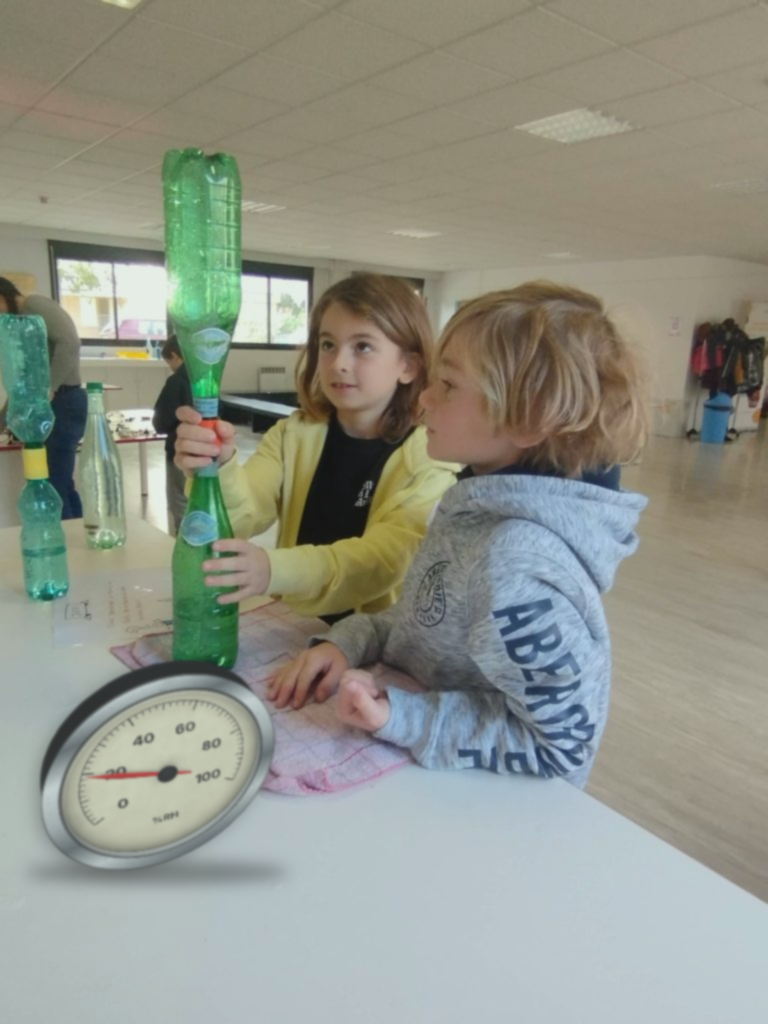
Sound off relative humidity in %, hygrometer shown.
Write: 20 %
